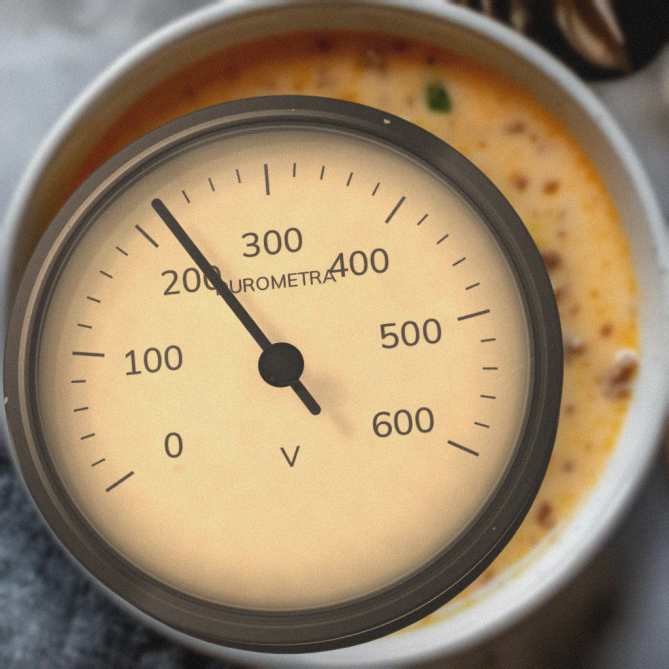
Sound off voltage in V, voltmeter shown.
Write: 220 V
